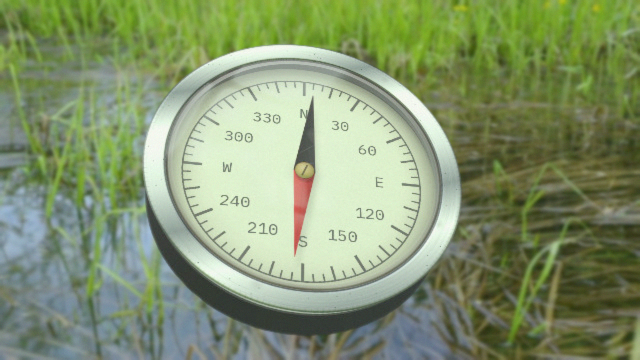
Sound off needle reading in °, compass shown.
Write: 185 °
